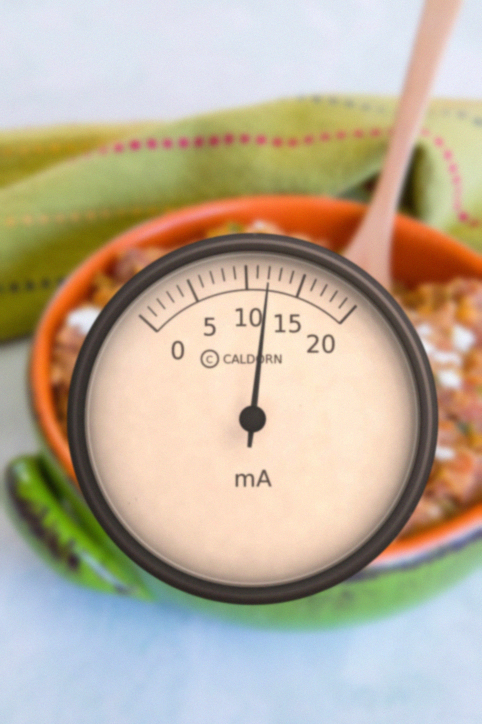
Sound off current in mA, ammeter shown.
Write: 12 mA
